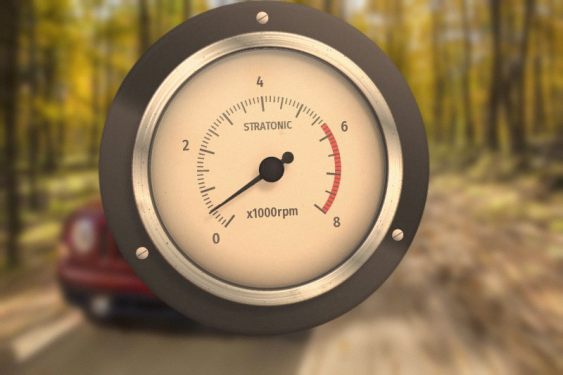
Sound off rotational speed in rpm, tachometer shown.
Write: 500 rpm
